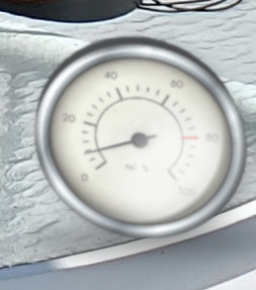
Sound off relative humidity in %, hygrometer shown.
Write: 8 %
